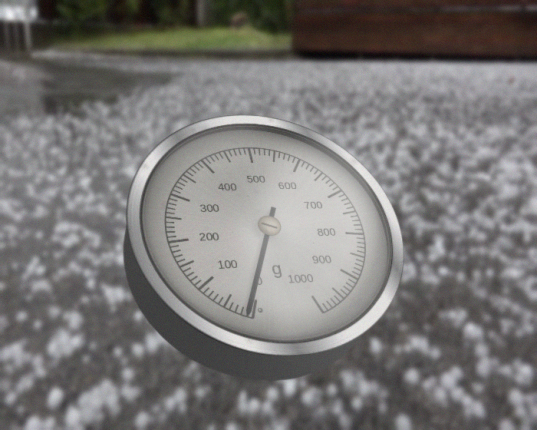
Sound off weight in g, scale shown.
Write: 10 g
